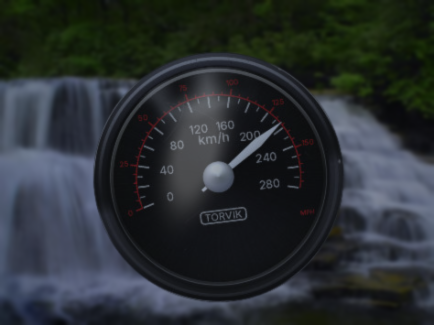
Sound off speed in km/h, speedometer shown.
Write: 215 km/h
